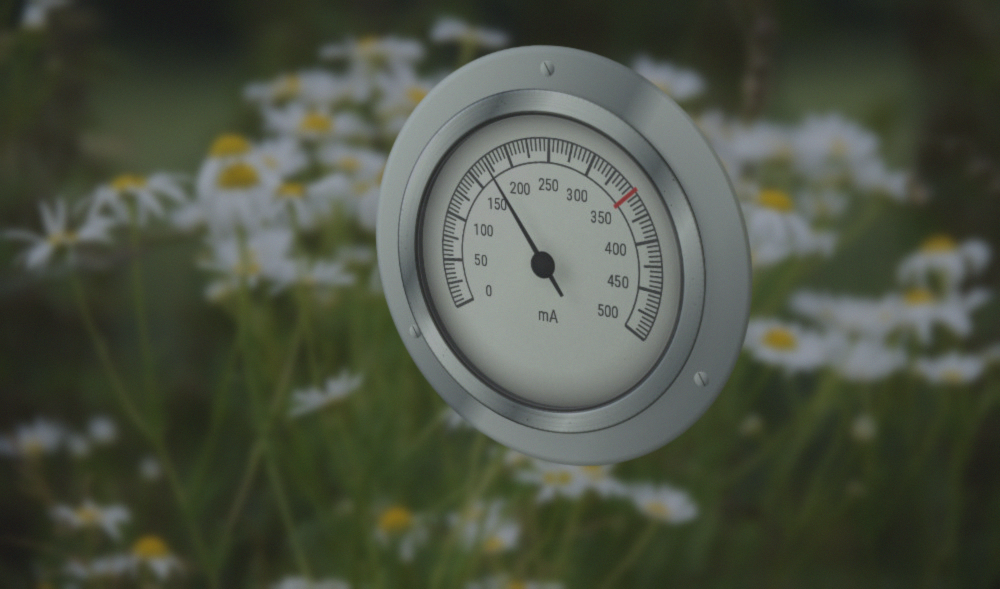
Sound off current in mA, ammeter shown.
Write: 175 mA
